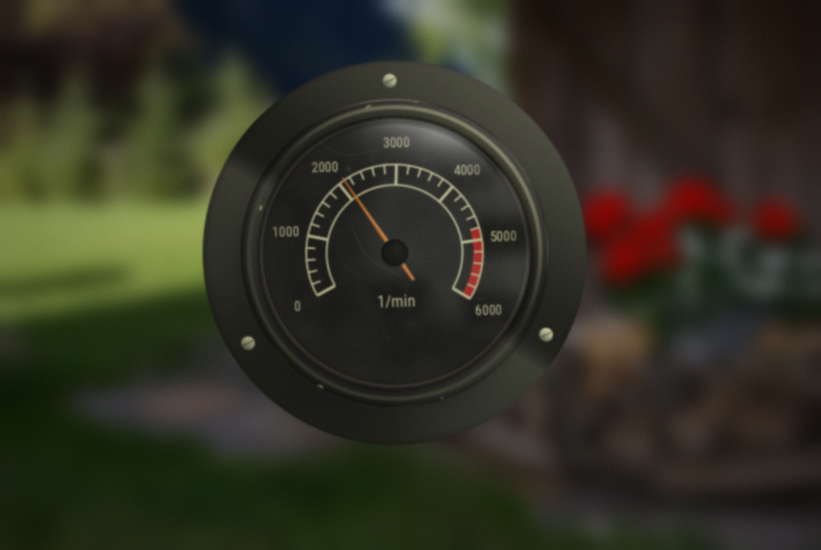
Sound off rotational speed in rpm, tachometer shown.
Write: 2100 rpm
